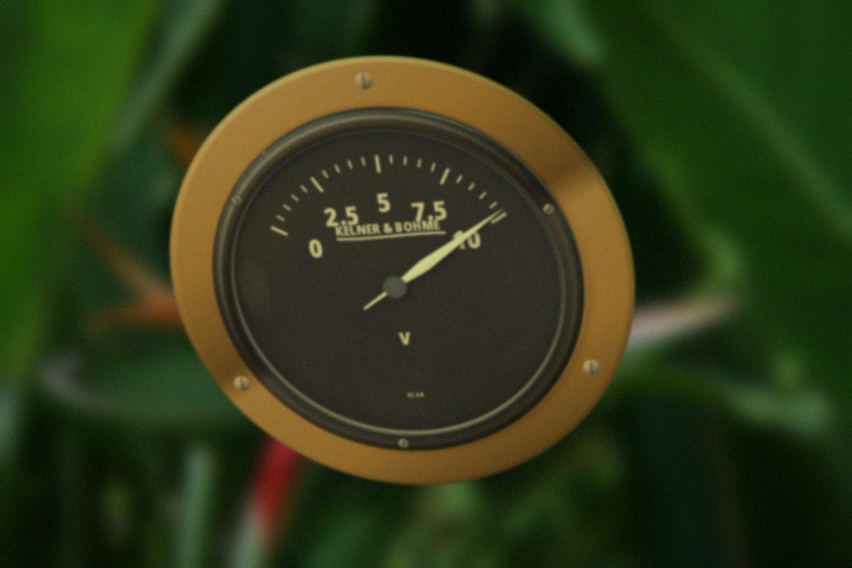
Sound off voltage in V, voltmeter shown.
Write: 9.75 V
